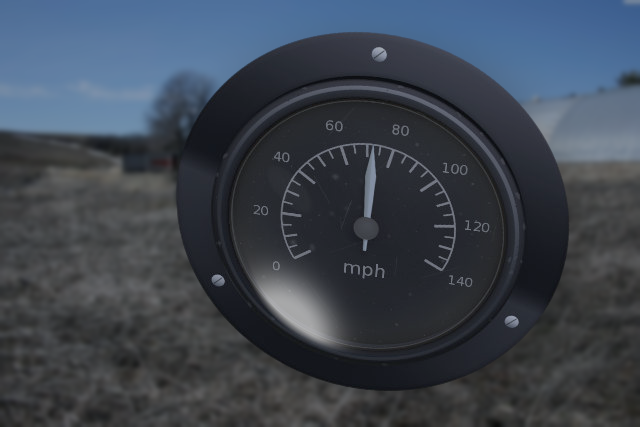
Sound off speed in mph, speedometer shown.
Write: 72.5 mph
